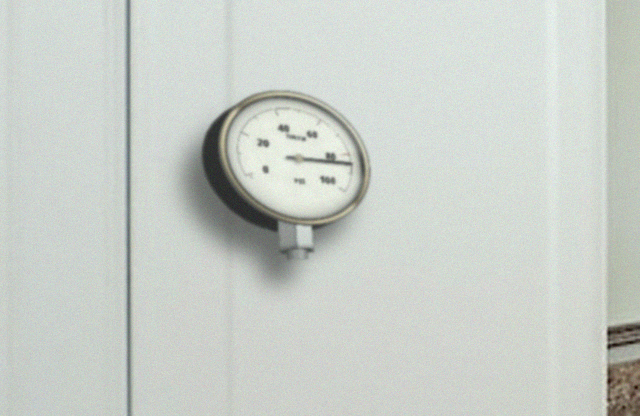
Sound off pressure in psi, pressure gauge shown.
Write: 85 psi
